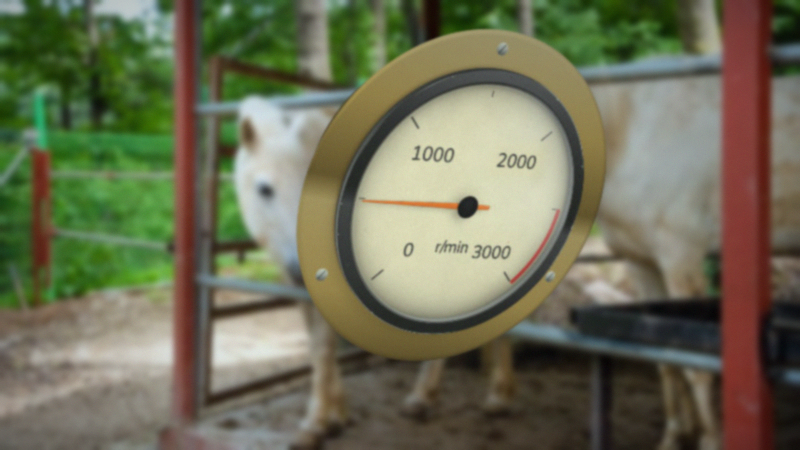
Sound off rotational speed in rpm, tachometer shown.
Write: 500 rpm
